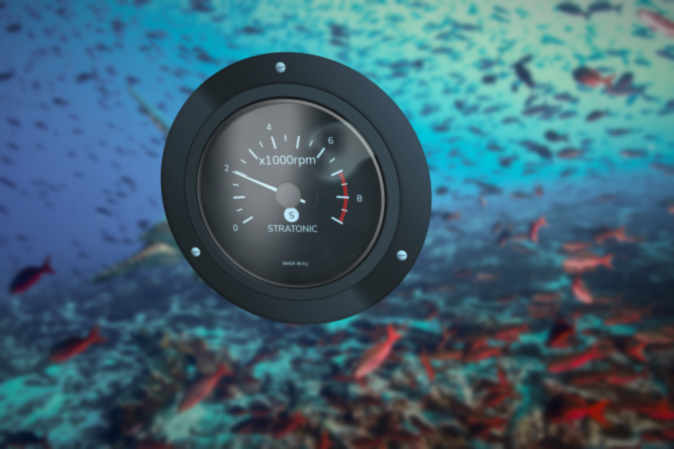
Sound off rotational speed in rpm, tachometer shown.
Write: 2000 rpm
